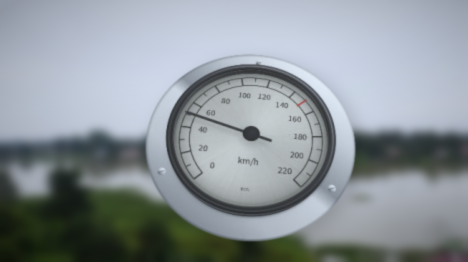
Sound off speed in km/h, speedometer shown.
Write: 50 km/h
